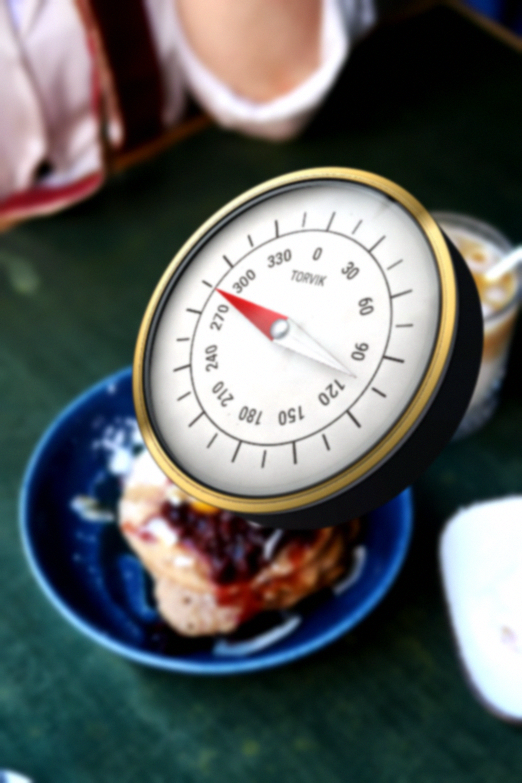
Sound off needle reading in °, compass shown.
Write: 285 °
